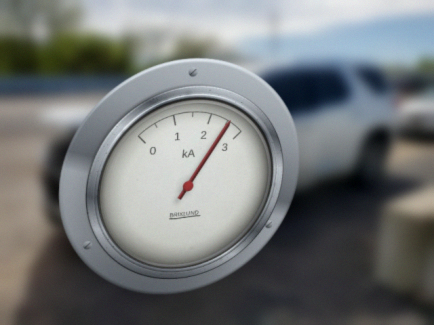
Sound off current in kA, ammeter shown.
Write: 2.5 kA
